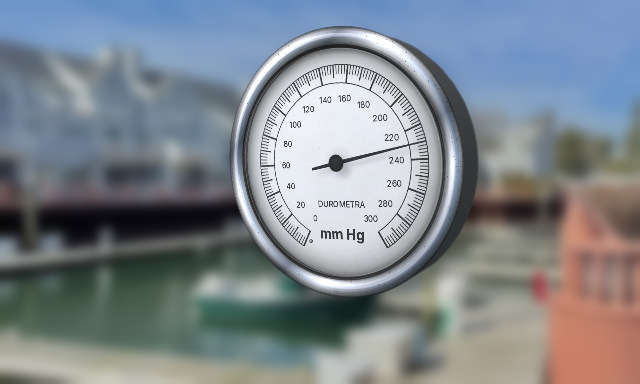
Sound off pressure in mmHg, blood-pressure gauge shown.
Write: 230 mmHg
